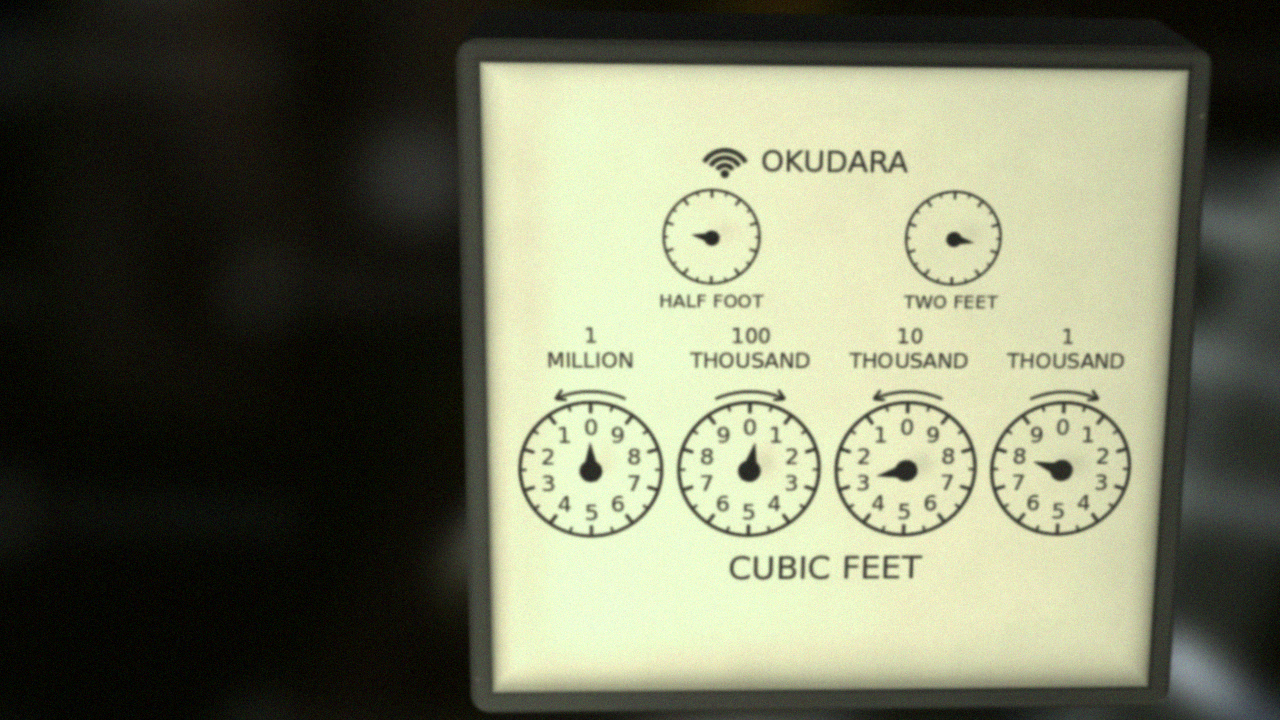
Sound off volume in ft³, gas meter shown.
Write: 2800 ft³
